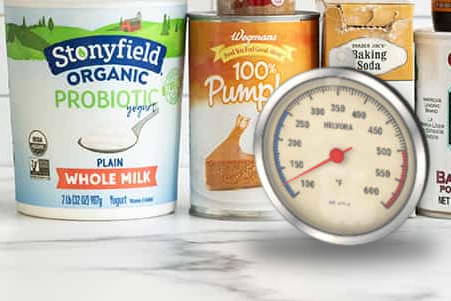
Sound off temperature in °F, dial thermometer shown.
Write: 125 °F
